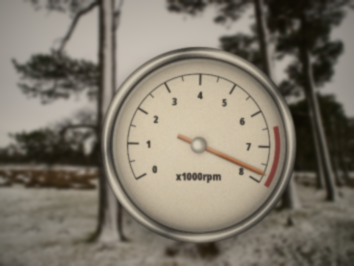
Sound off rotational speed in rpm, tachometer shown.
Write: 7750 rpm
